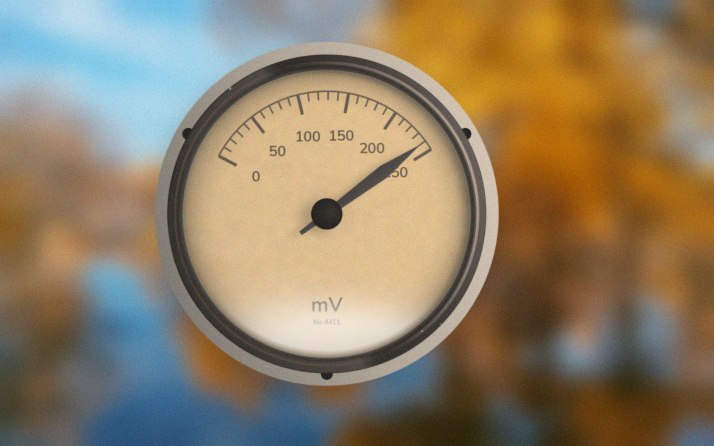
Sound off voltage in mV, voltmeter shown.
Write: 240 mV
